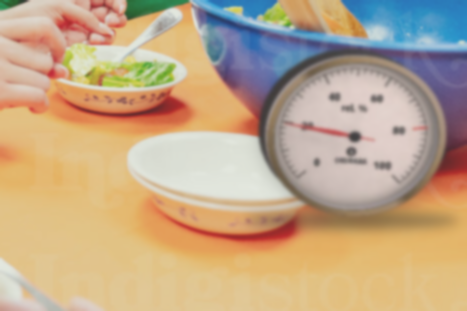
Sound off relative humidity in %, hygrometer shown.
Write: 20 %
